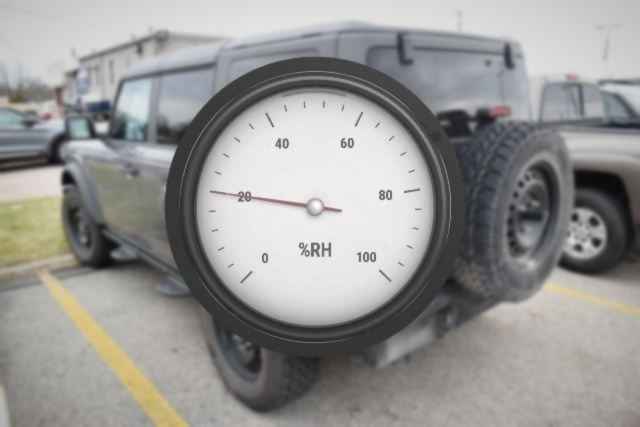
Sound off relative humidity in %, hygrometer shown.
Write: 20 %
